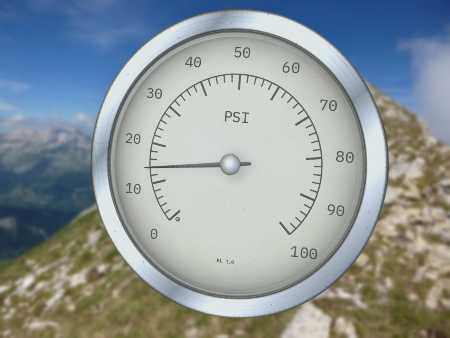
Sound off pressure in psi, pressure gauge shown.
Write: 14 psi
